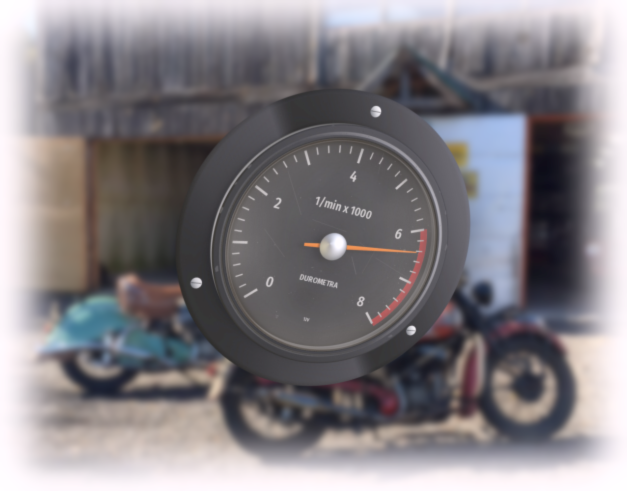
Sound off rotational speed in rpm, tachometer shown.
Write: 6400 rpm
